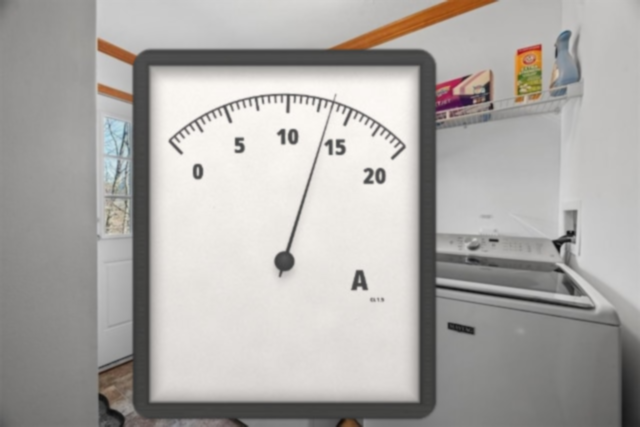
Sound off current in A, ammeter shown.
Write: 13.5 A
